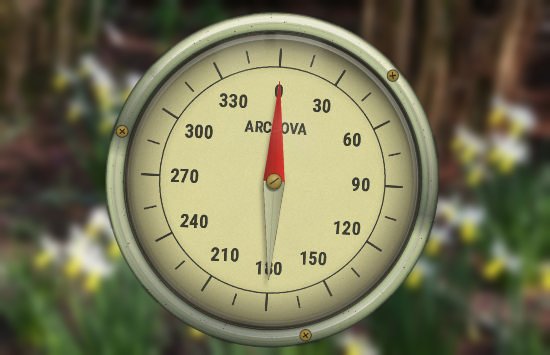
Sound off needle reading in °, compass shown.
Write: 0 °
